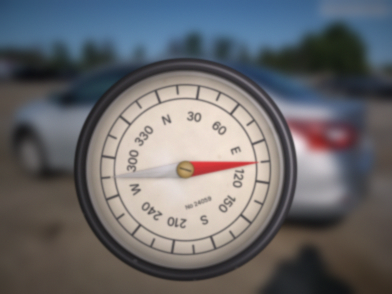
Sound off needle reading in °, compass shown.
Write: 105 °
